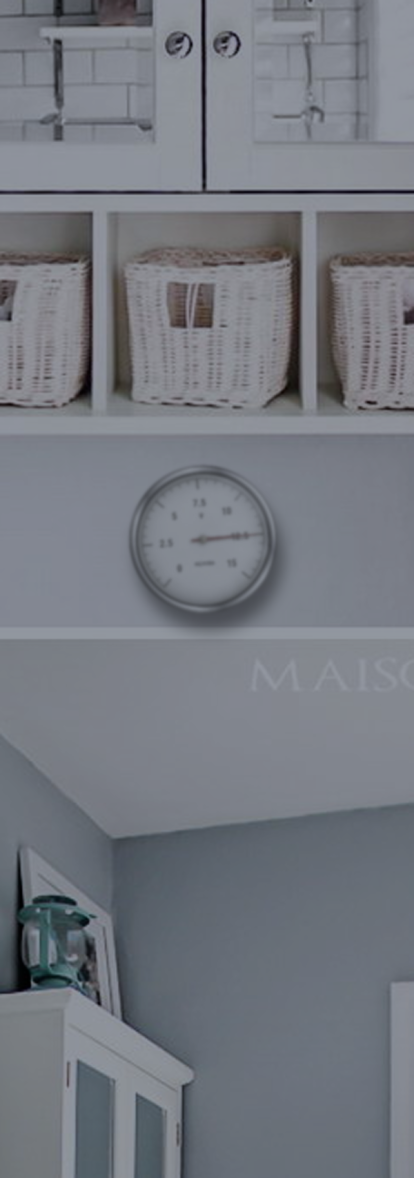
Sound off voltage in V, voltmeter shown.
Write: 12.5 V
